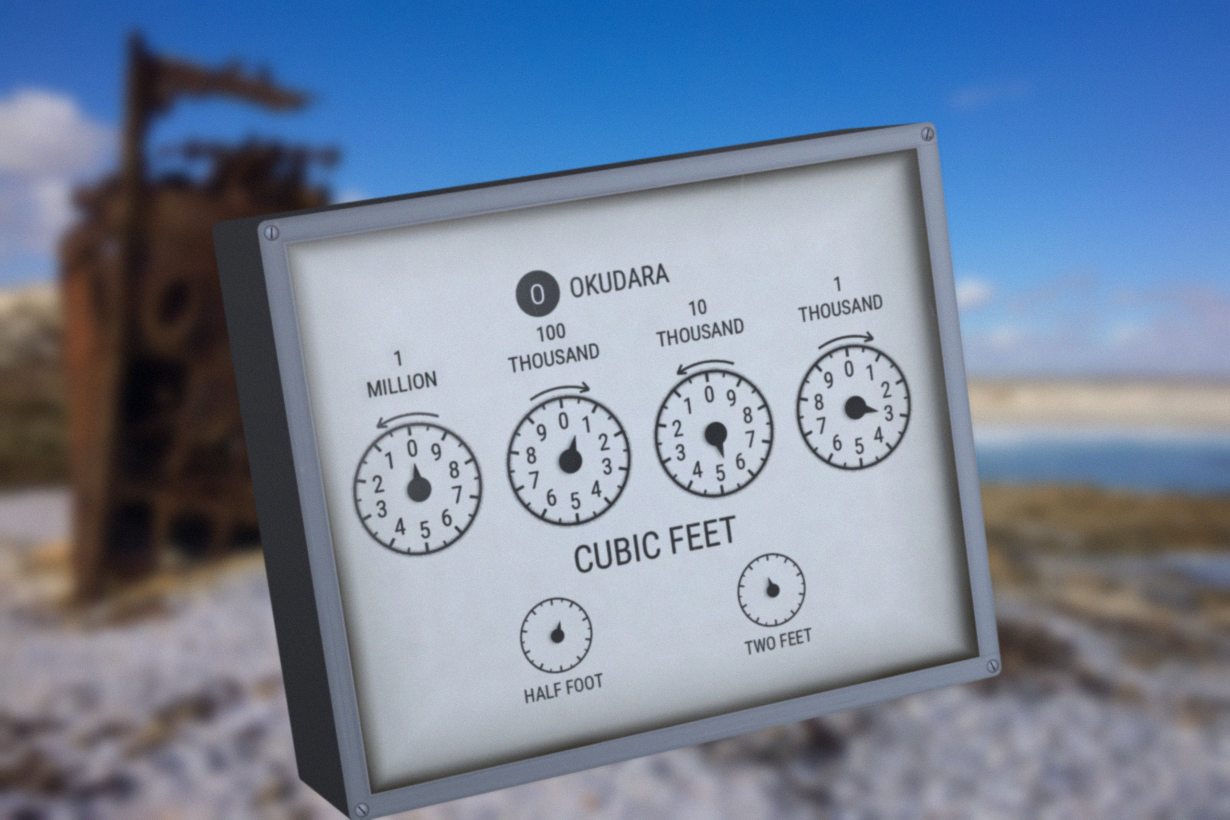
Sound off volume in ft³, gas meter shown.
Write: 5300 ft³
